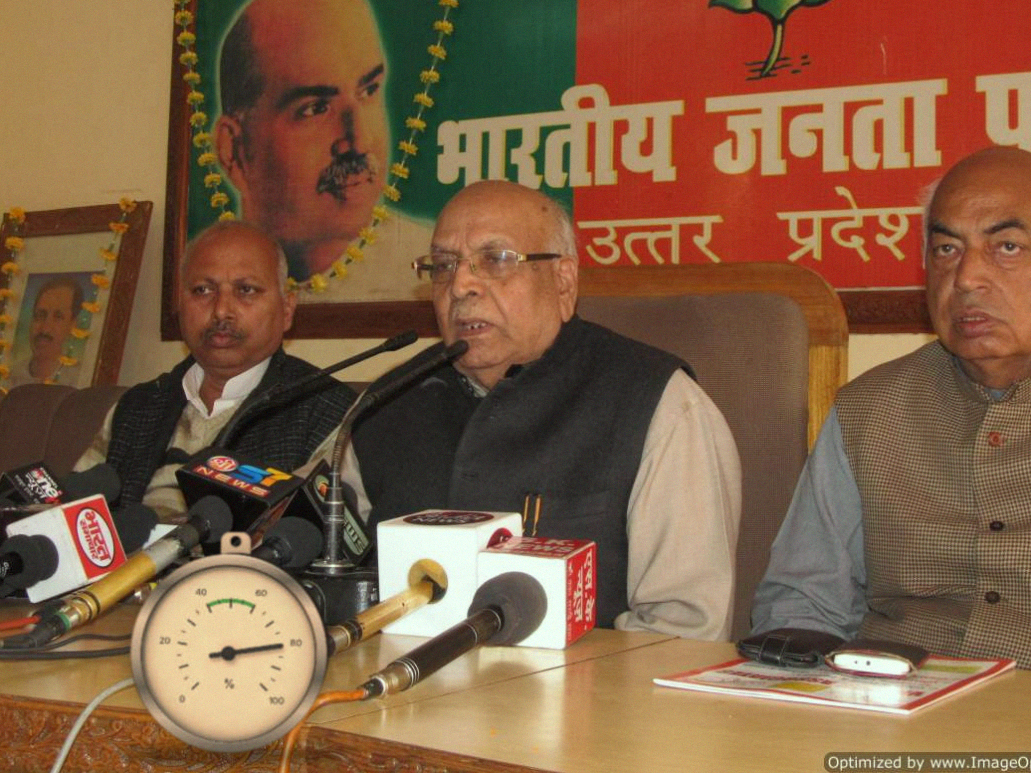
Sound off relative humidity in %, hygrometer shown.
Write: 80 %
